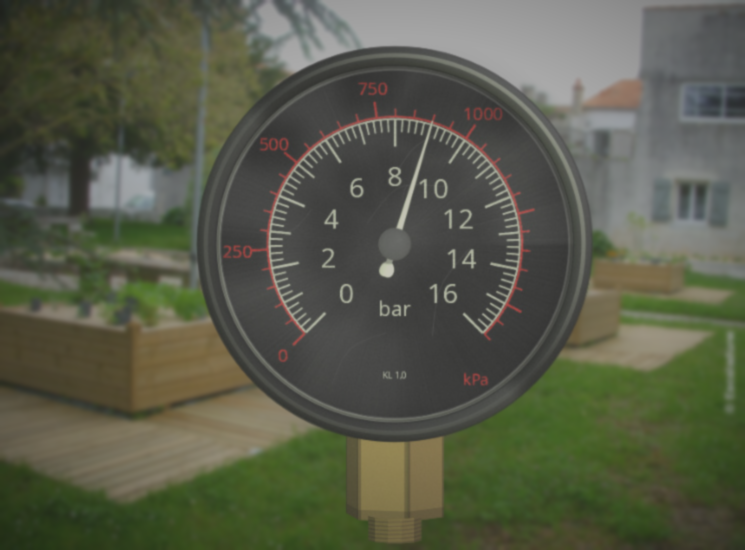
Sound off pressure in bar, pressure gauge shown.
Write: 9 bar
